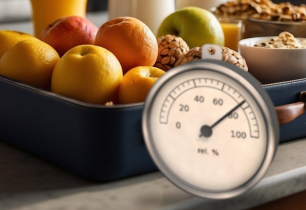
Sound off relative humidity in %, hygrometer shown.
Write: 76 %
